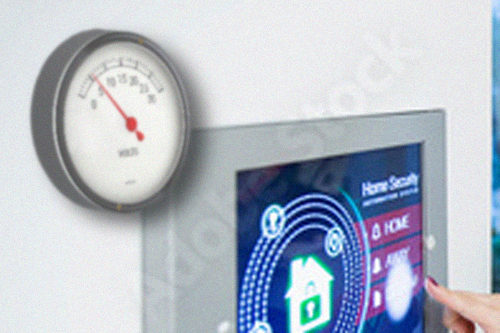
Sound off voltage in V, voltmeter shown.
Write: 5 V
